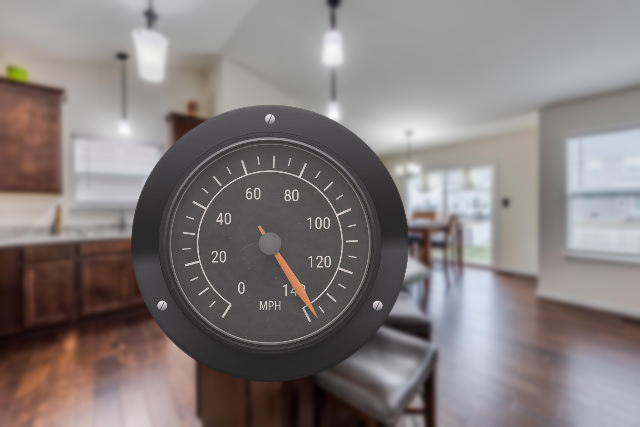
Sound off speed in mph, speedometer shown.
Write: 137.5 mph
